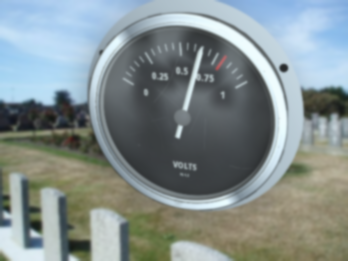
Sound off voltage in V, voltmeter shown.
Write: 0.65 V
